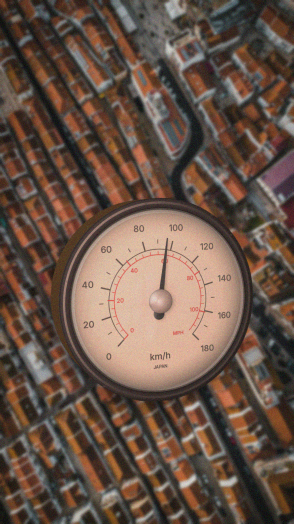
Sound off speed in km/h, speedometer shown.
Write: 95 km/h
